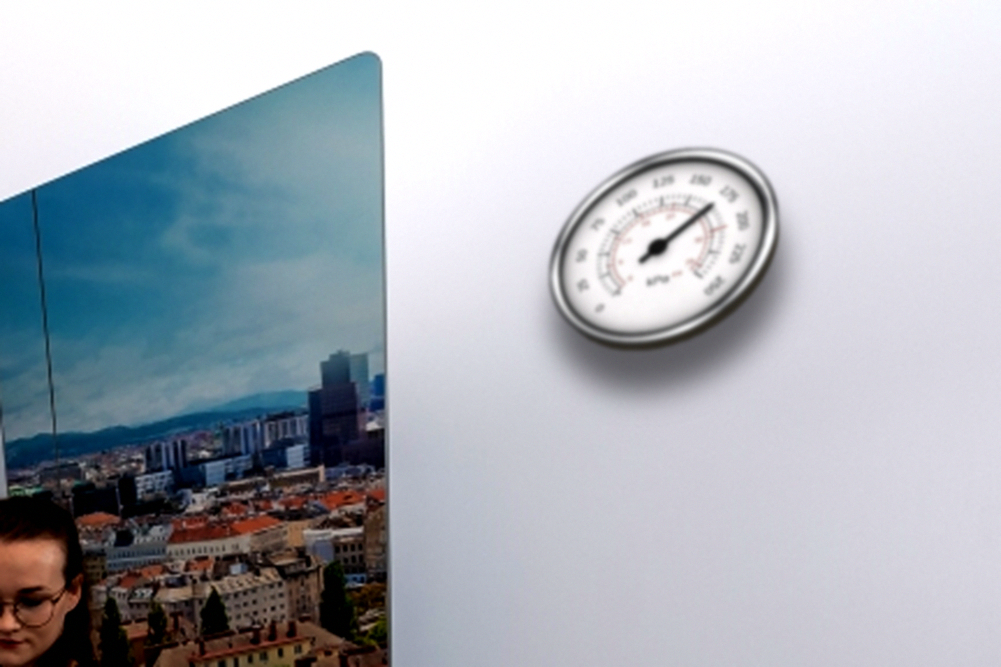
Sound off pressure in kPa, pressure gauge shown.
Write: 175 kPa
